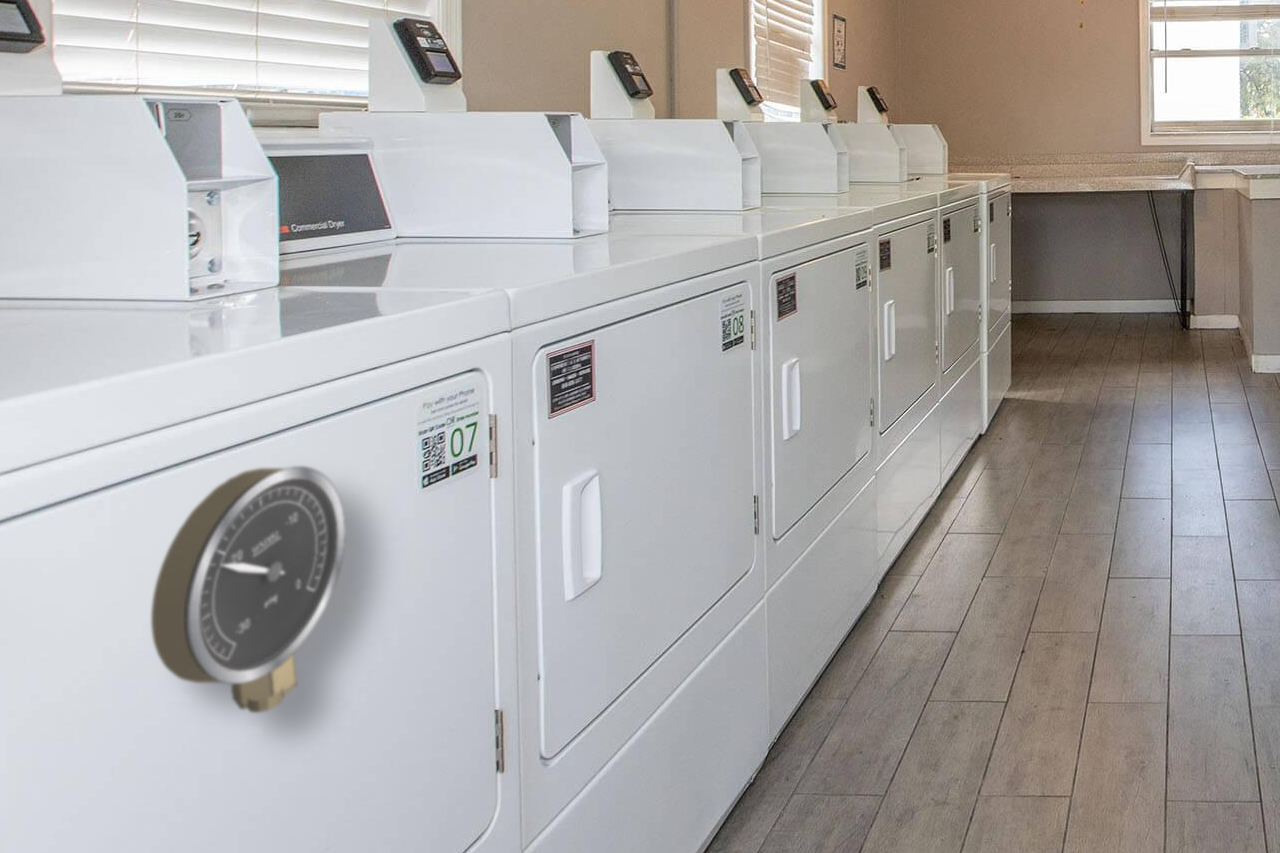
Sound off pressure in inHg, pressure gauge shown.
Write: -21 inHg
